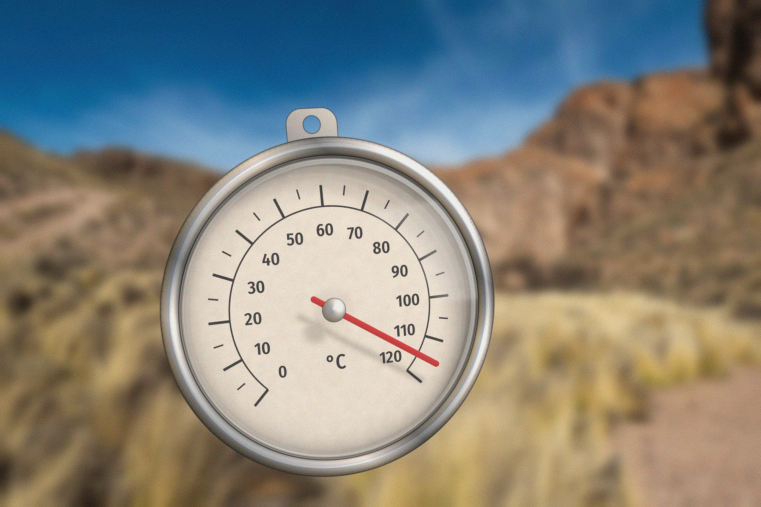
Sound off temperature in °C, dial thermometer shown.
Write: 115 °C
